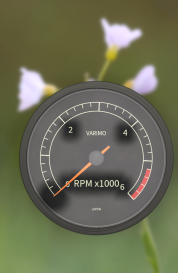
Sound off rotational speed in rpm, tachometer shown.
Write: 0 rpm
